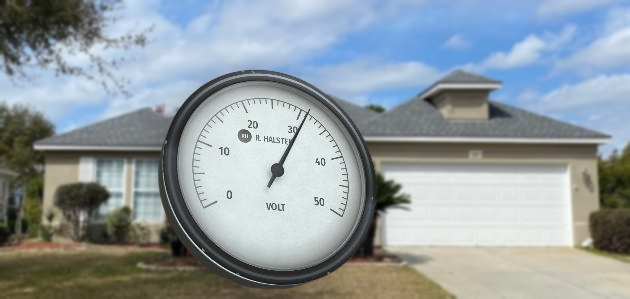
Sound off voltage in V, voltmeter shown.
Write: 31 V
